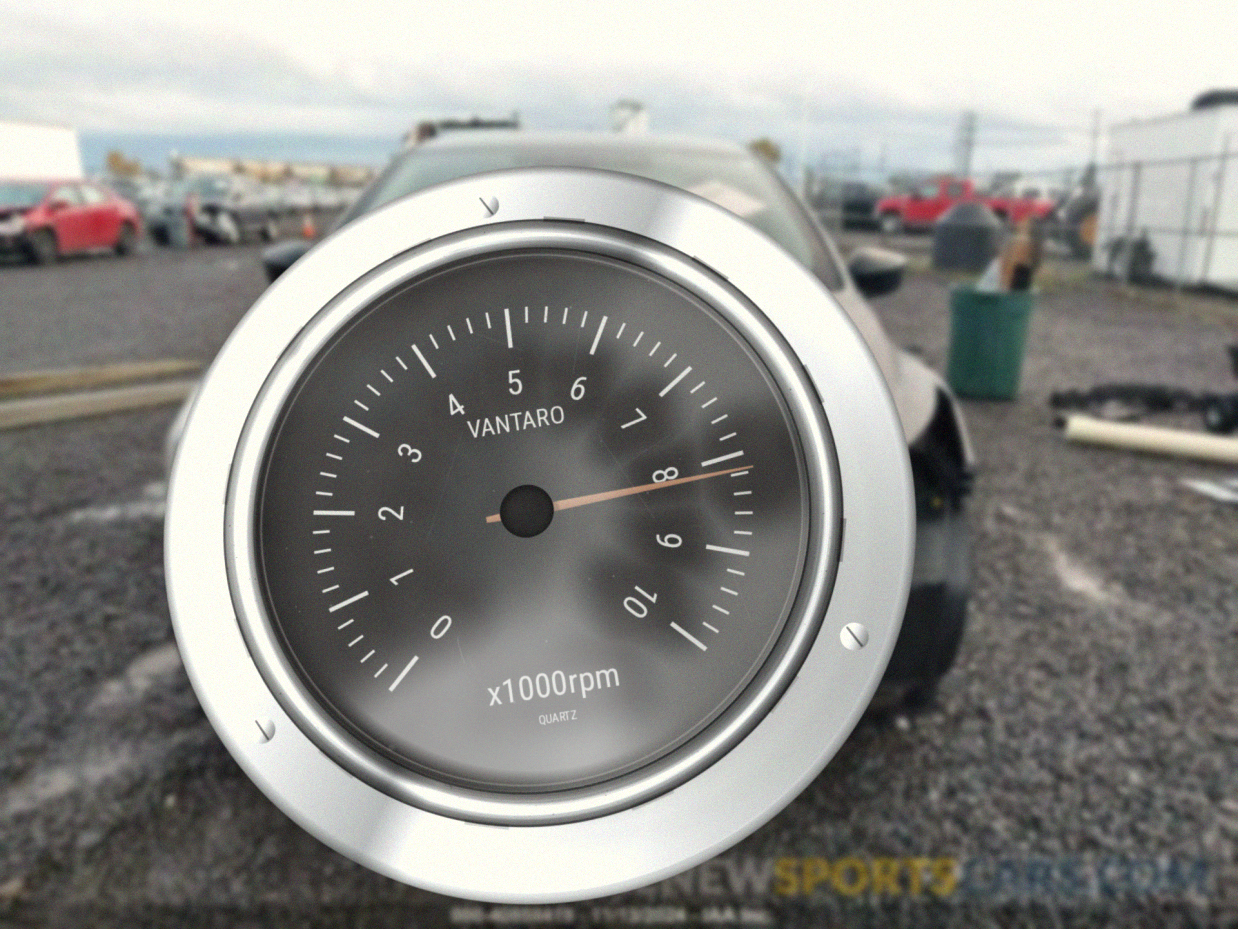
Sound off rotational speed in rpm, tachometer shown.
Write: 8200 rpm
